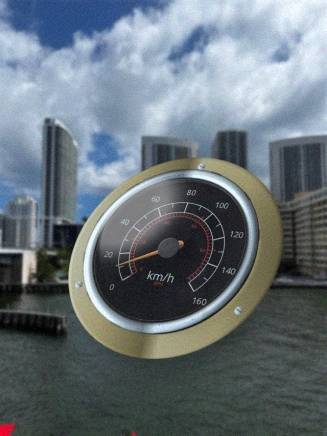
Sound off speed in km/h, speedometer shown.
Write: 10 km/h
